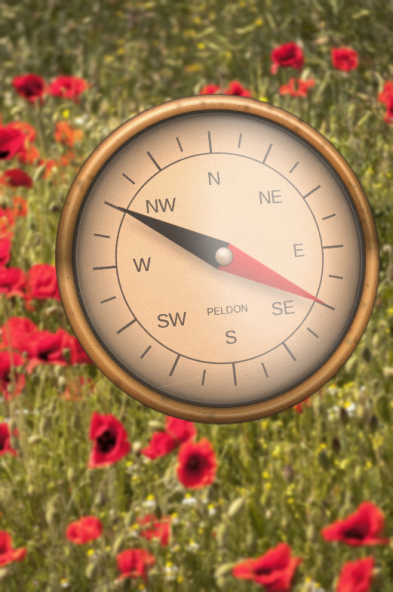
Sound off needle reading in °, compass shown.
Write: 120 °
